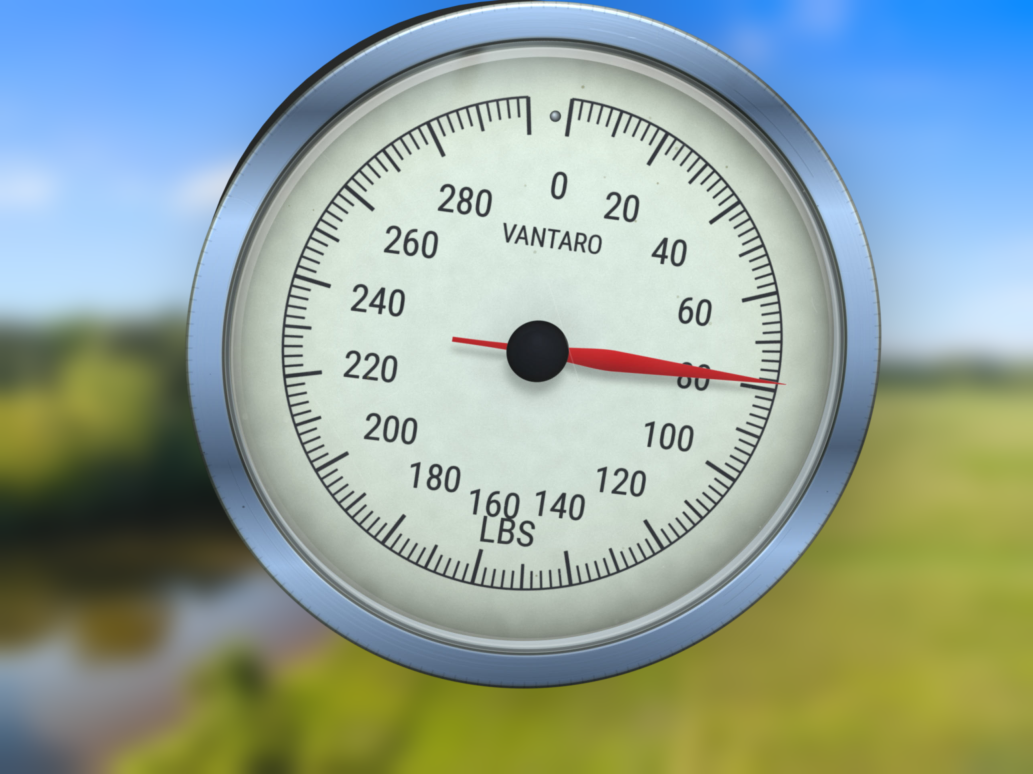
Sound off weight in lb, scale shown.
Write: 78 lb
